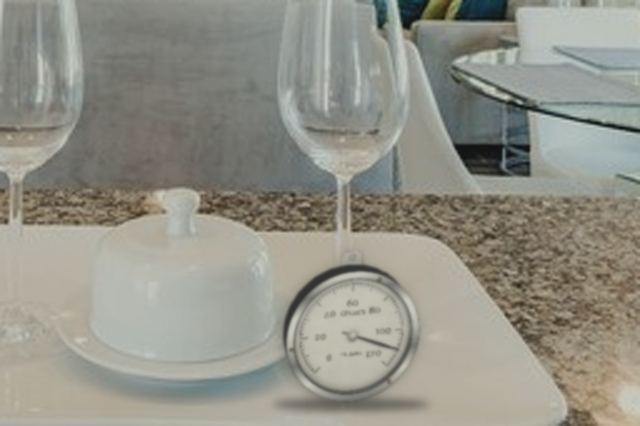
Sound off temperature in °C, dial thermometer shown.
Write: 110 °C
